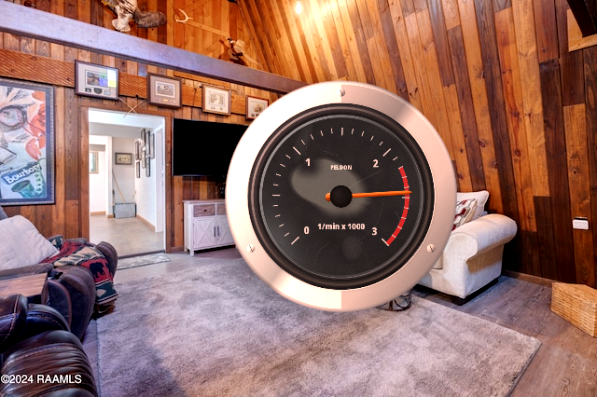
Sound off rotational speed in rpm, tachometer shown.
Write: 2450 rpm
